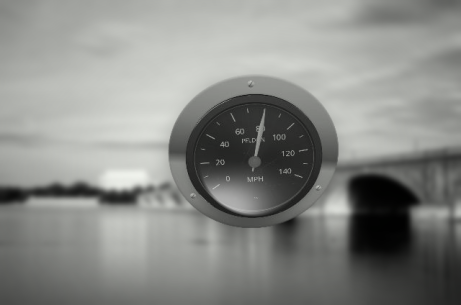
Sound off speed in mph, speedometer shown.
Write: 80 mph
